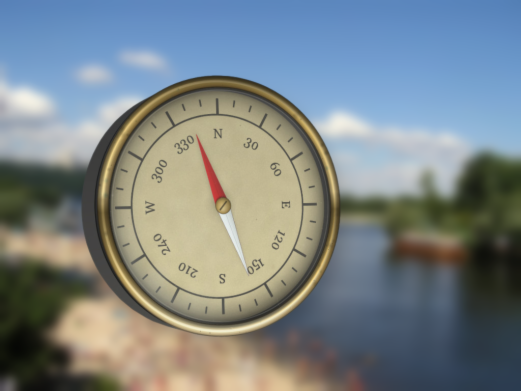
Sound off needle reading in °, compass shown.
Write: 340 °
